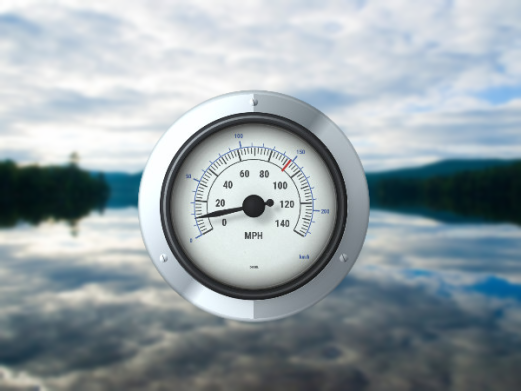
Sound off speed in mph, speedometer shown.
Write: 10 mph
